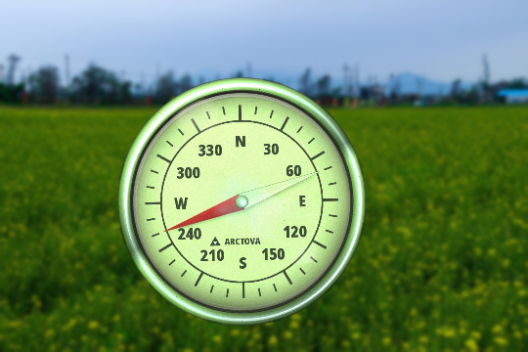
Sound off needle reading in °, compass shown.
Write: 250 °
